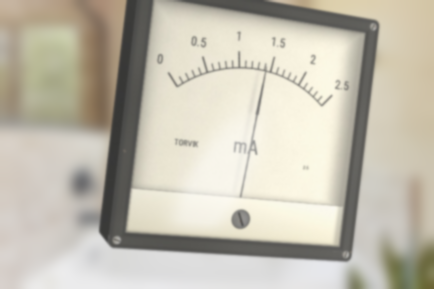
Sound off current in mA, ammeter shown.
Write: 1.4 mA
